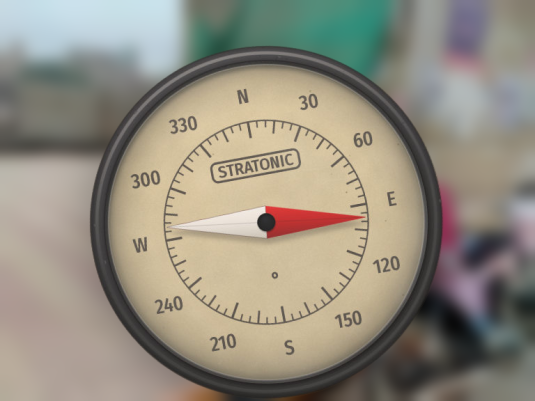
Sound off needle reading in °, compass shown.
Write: 97.5 °
